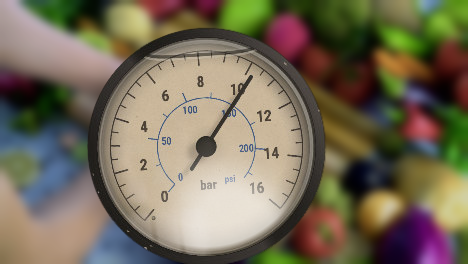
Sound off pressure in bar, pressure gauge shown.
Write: 10.25 bar
